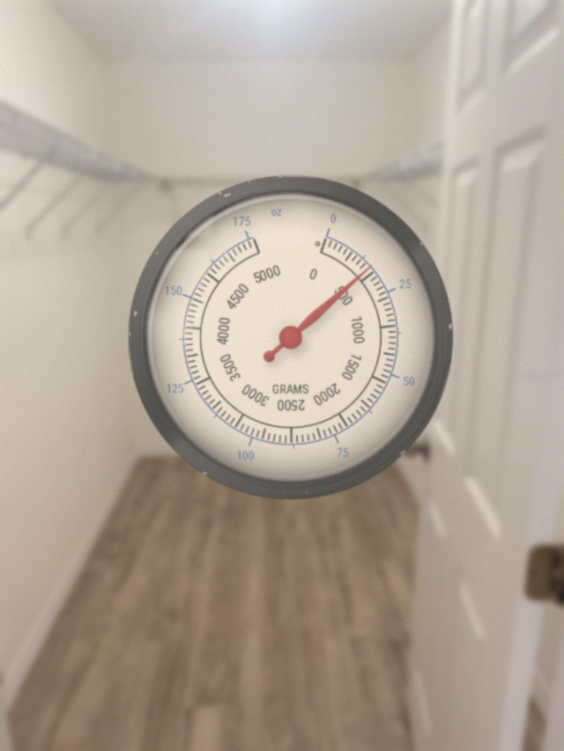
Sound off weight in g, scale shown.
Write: 450 g
